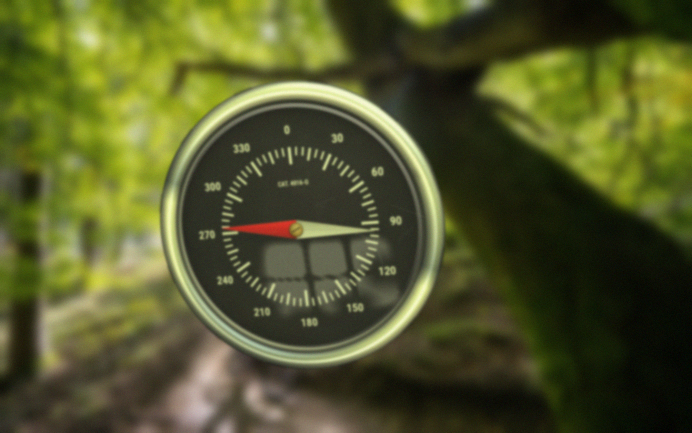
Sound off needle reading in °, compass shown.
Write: 275 °
